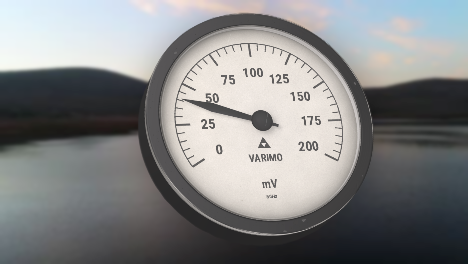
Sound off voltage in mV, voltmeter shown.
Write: 40 mV
